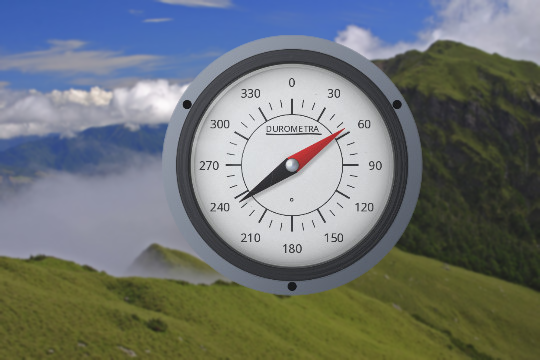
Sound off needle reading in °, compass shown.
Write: 55 °
